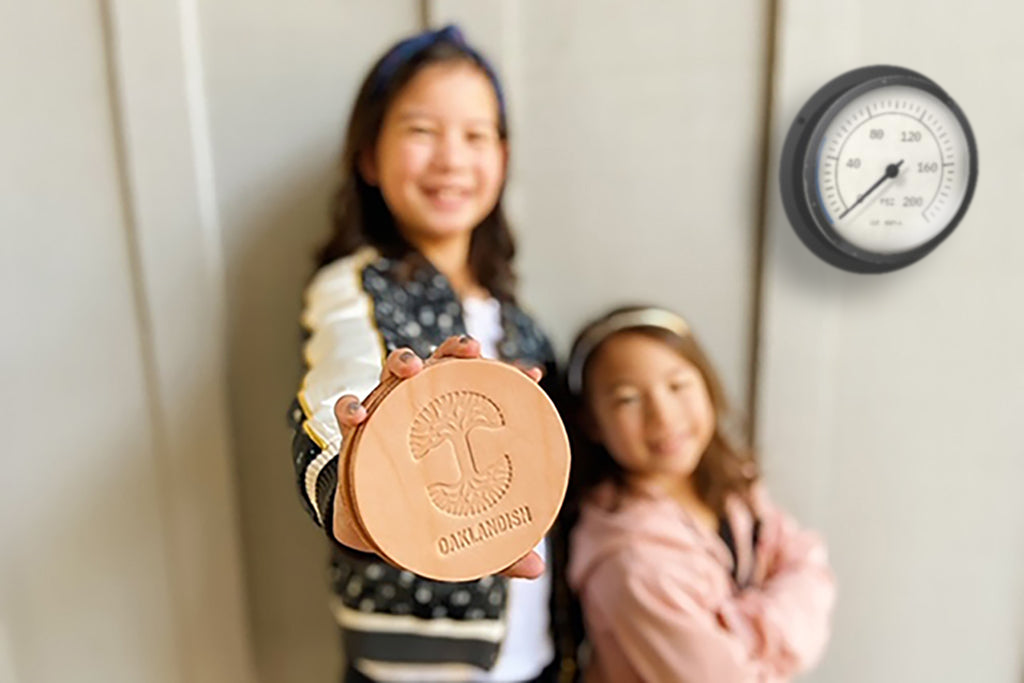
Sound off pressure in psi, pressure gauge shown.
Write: 0 psi
